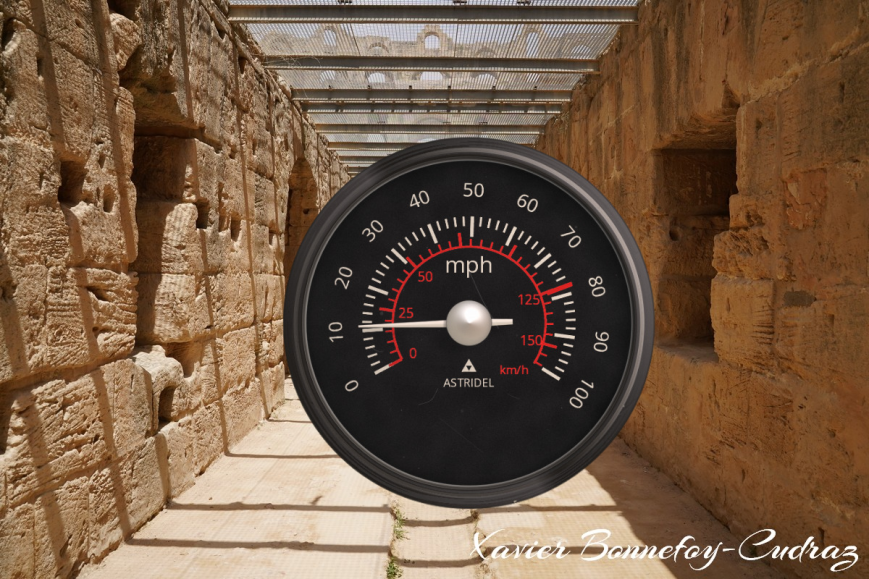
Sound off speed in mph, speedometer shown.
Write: 11 mph
